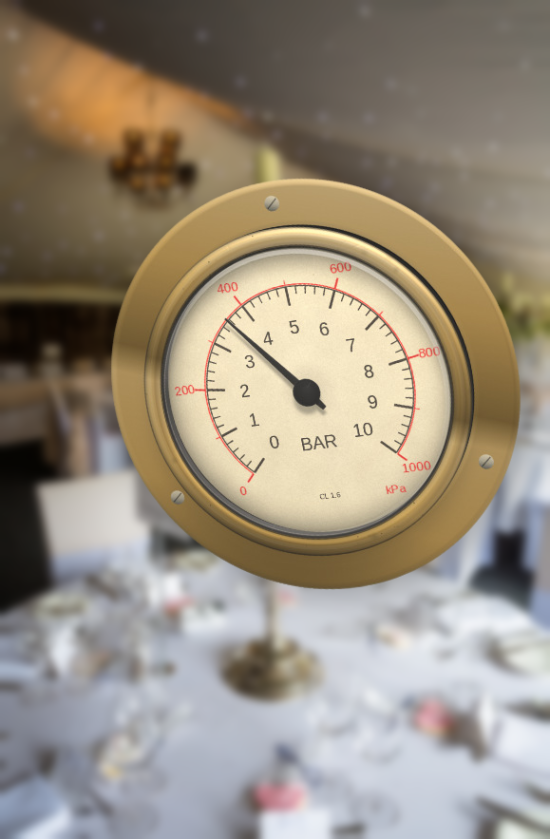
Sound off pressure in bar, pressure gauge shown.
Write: 3.6 bar
